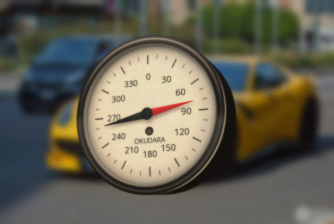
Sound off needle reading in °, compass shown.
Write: 80 °
